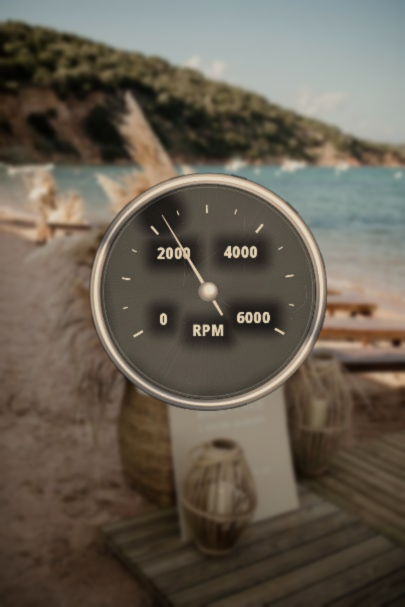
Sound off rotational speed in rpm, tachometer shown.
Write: 2250 rpm
